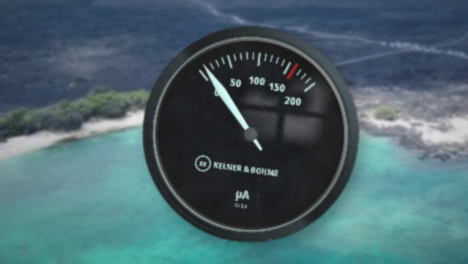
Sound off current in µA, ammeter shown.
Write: 10 µA
